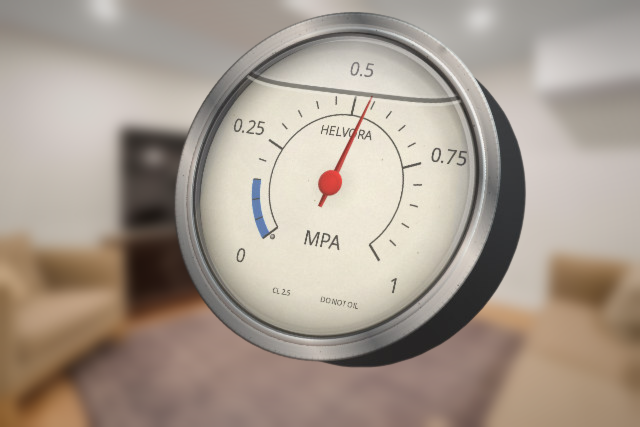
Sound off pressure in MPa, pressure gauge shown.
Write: 0.55 MPa
